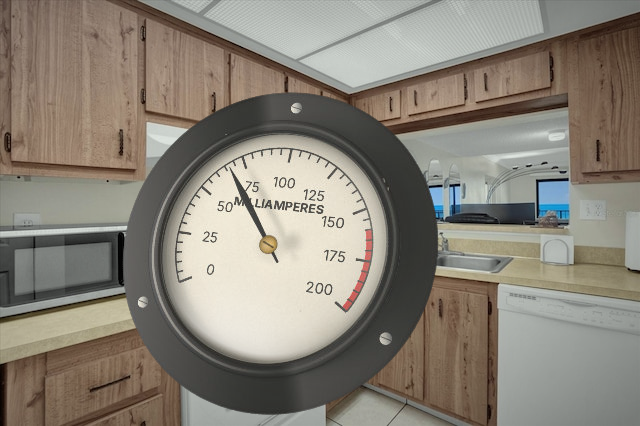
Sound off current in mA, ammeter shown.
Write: 67.5 mA
